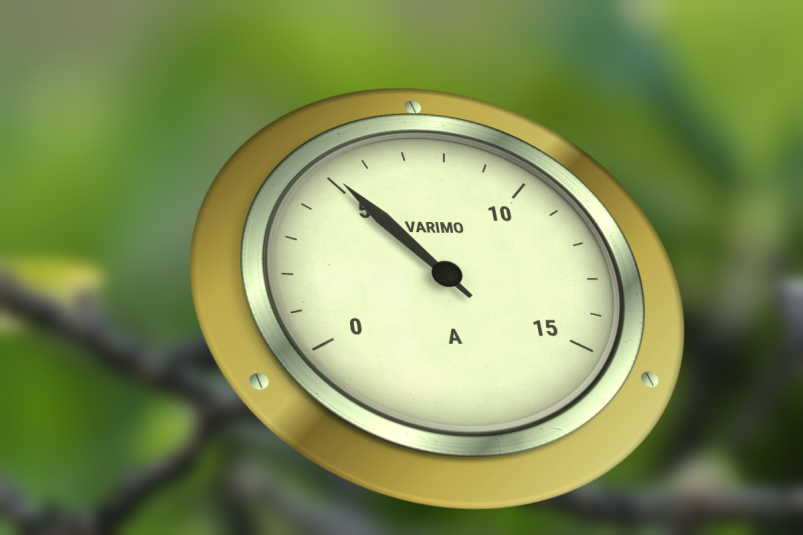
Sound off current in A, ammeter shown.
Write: 5 A
